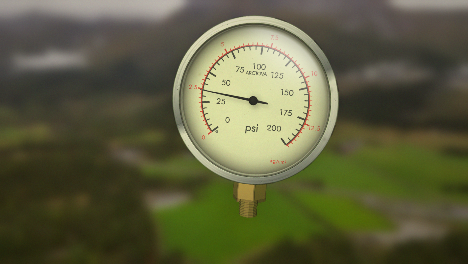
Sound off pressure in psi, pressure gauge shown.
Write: 35 psi
